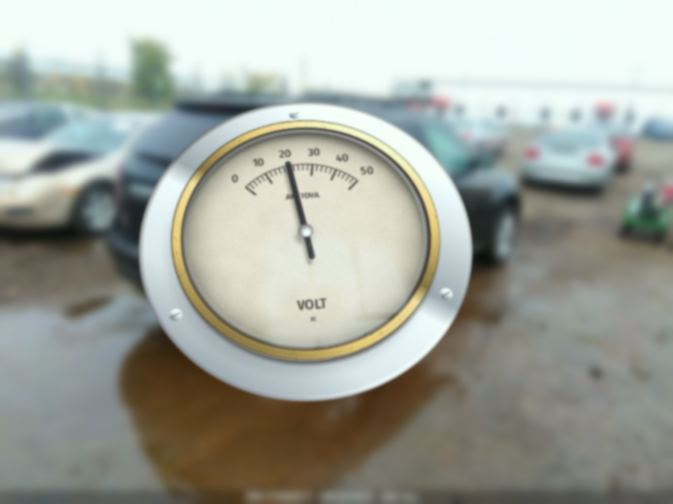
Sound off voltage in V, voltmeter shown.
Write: 20 V
